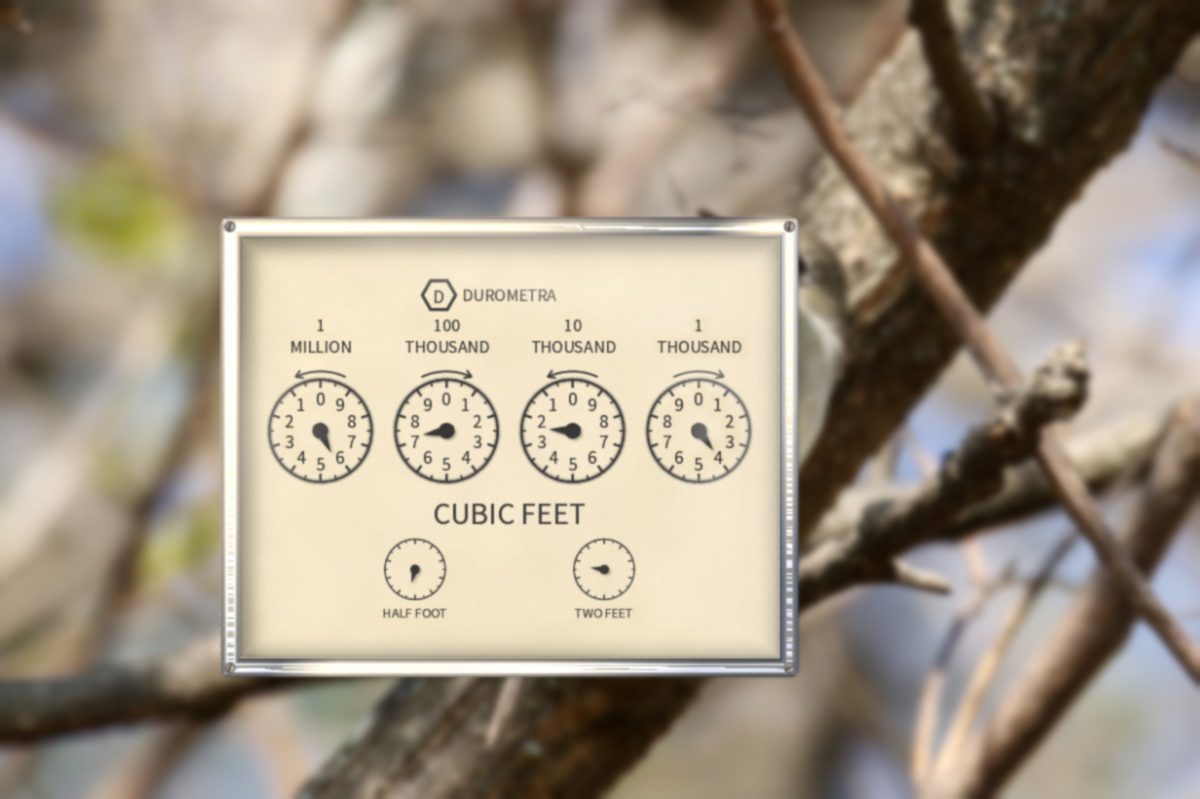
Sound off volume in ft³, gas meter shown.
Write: 572400 ft³
